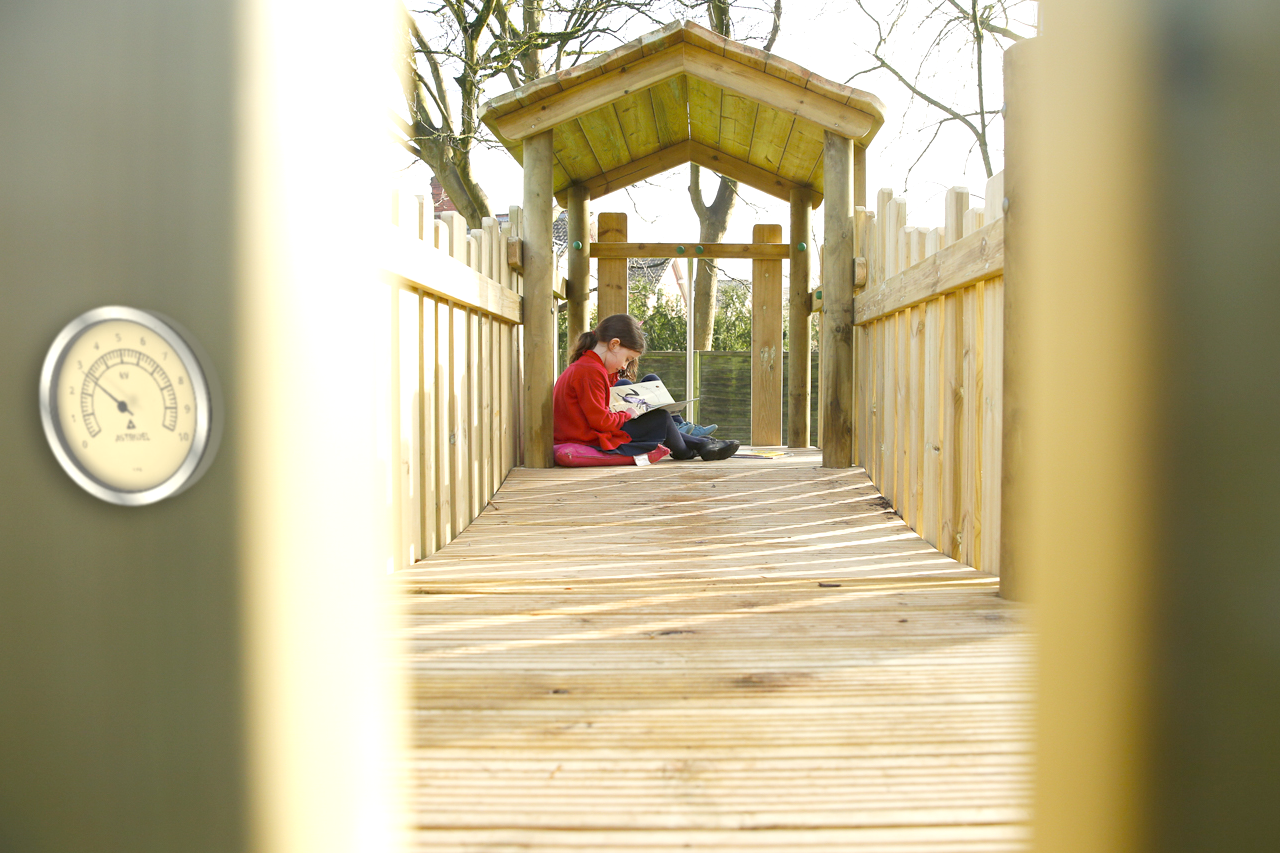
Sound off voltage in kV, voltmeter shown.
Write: 3 kV
